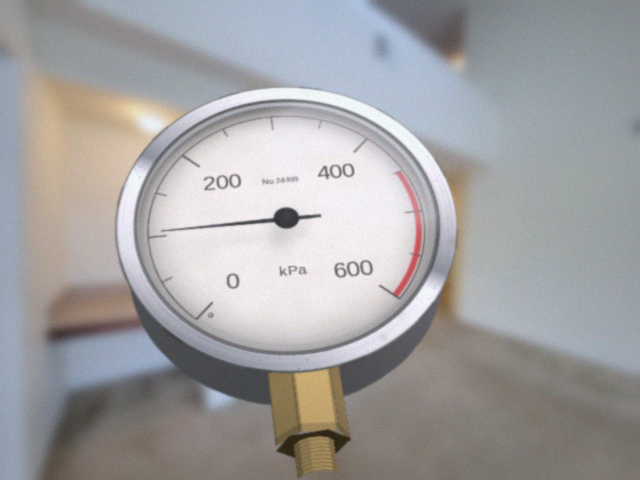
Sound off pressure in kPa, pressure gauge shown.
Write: 100 kPa
